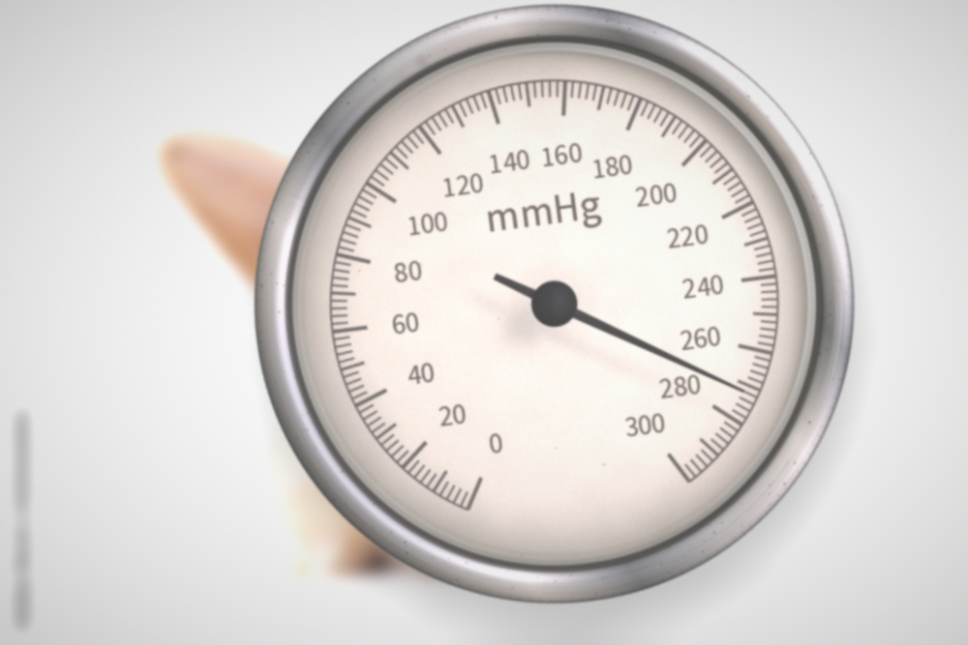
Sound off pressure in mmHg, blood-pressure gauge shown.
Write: 272 mmHg
